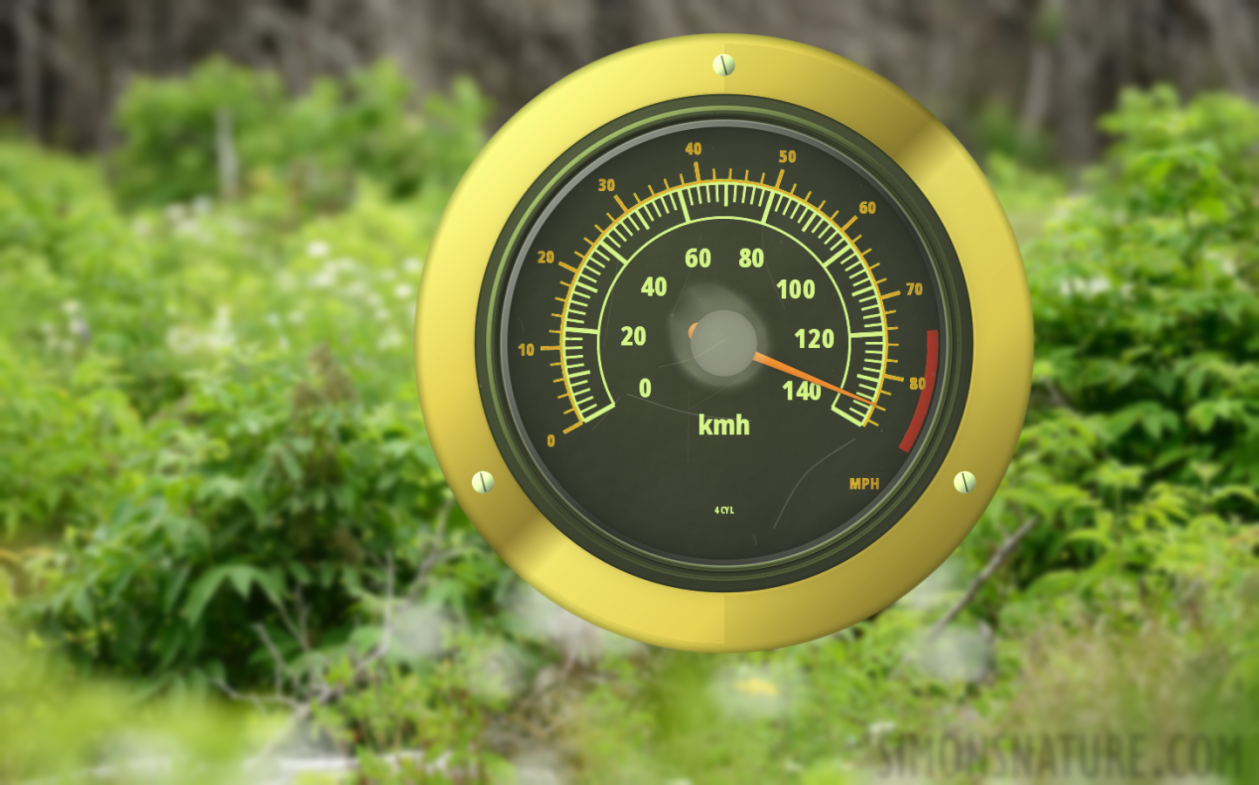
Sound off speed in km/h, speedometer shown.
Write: 135 km/h
